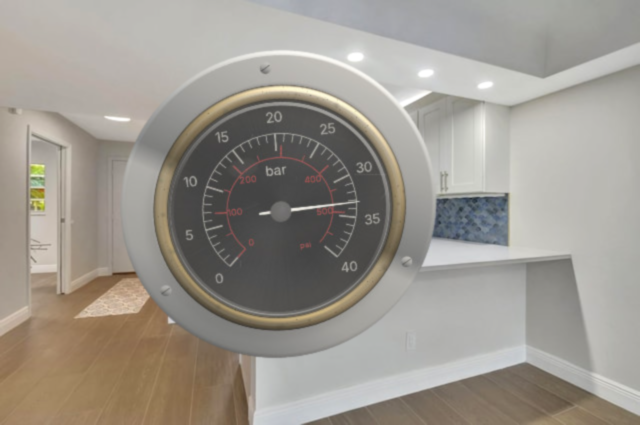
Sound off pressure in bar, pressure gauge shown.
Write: 33 bar
